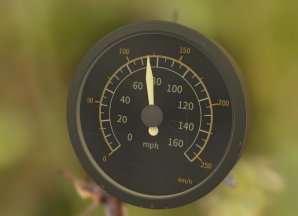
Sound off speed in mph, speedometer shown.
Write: 75 mph
